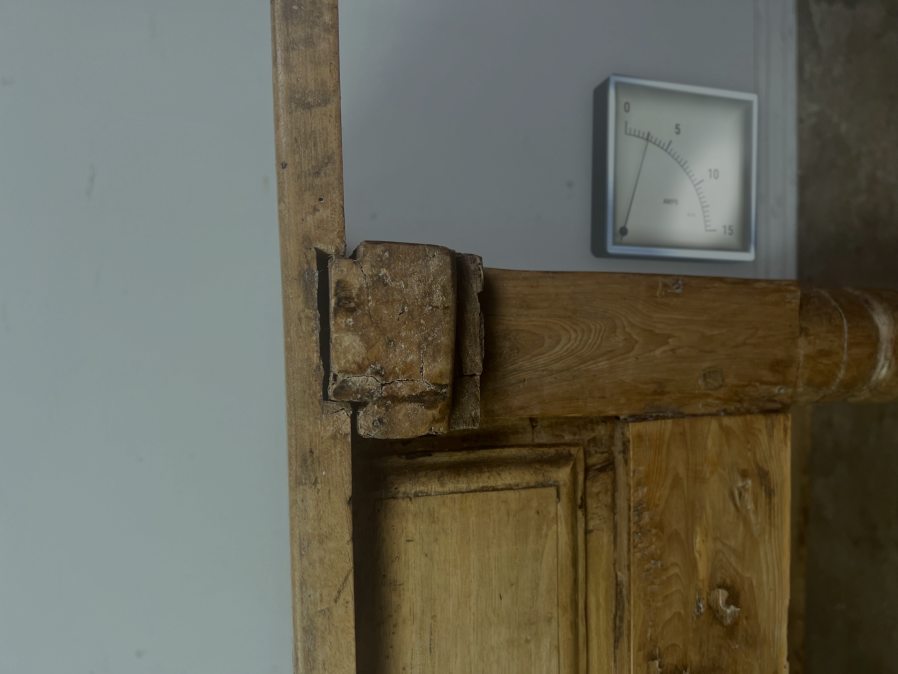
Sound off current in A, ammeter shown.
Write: 2.5 A
